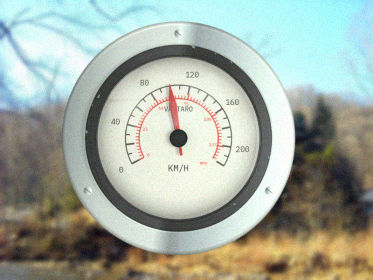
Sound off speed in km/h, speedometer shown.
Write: 100 km/h
